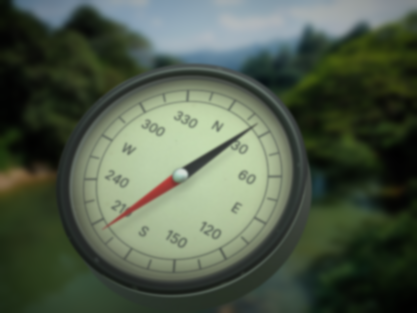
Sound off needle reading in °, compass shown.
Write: 202.5 °
